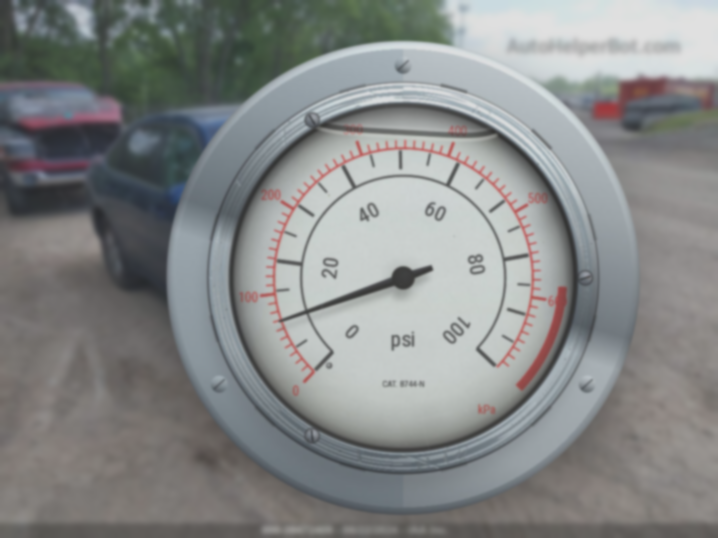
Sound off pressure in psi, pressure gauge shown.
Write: 10 psi
